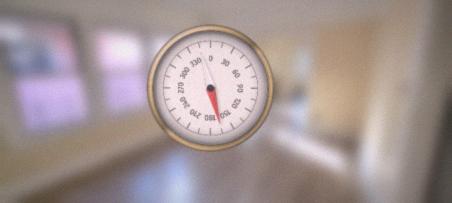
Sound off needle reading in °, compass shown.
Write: 165 °
